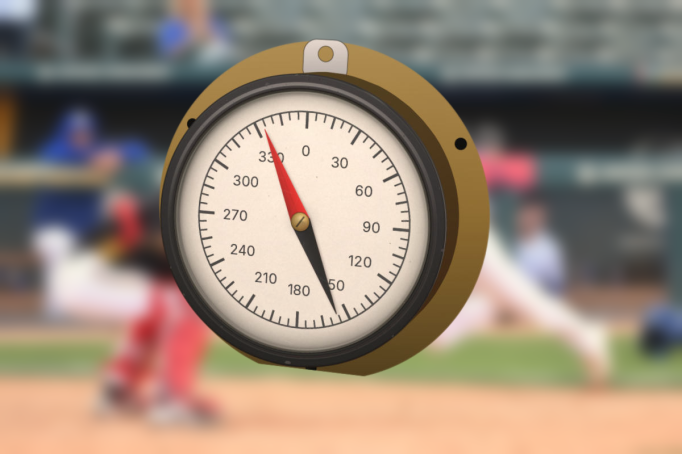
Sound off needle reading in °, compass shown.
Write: 335 °
